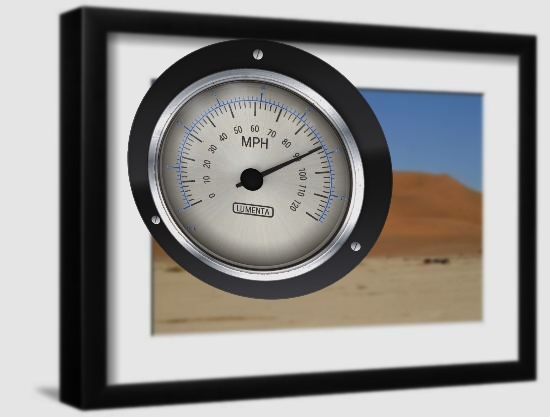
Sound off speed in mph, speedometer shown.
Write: 90 mph
